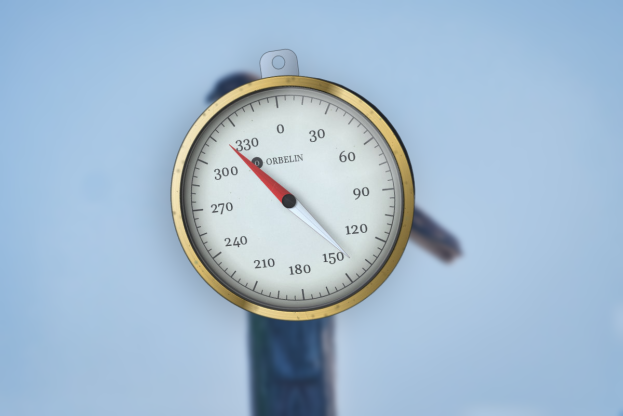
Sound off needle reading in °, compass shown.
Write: 320 °
